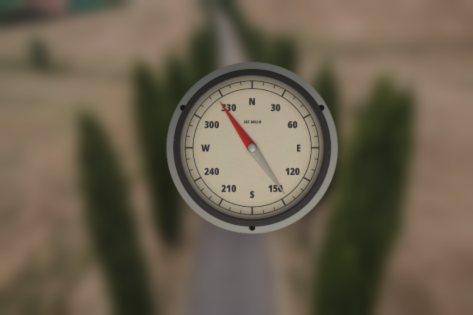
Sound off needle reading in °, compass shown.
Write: 325 °
